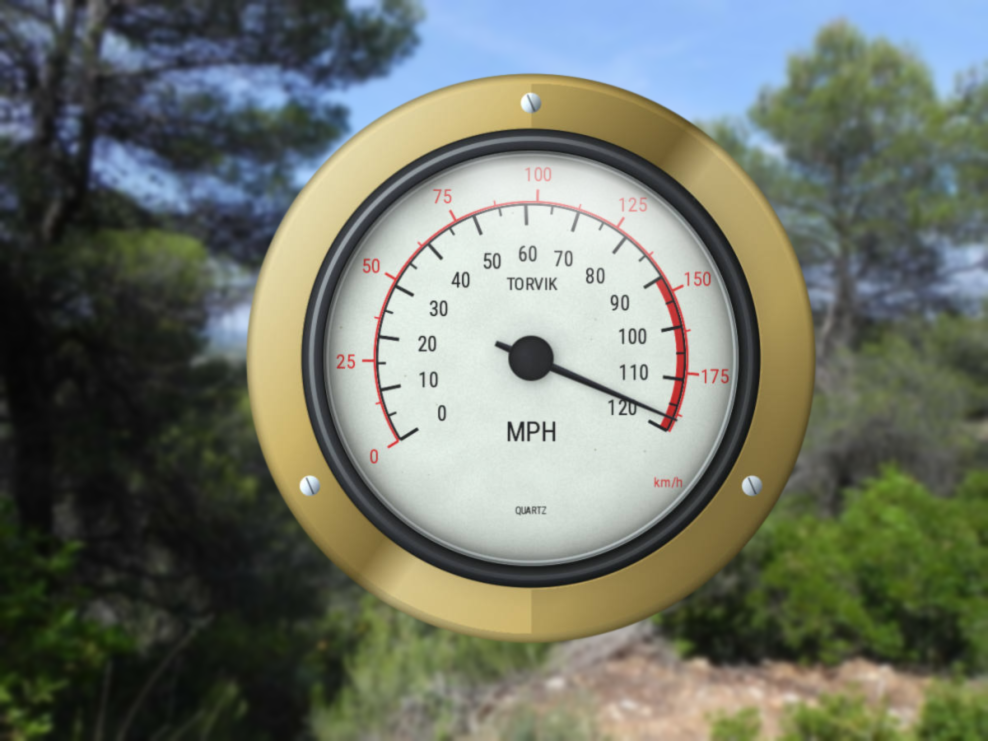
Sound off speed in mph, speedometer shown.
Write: 117.5 mph
